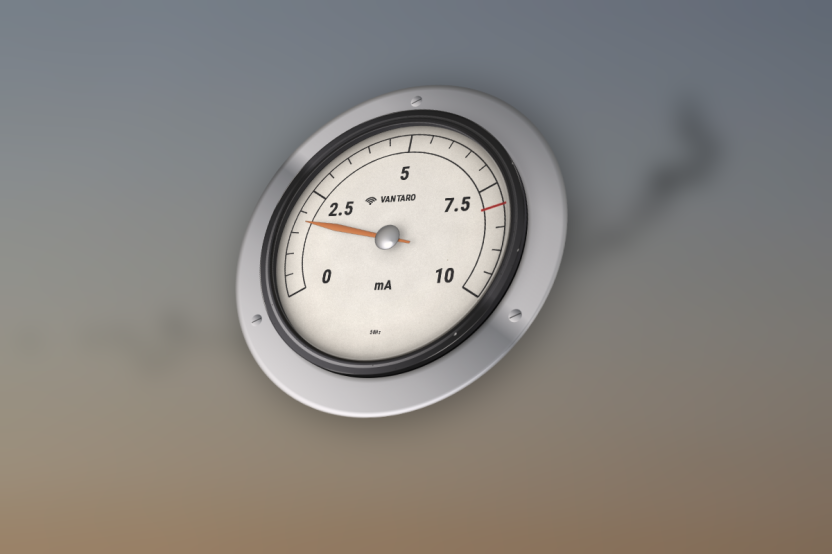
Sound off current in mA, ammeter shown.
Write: 1.75 mA
